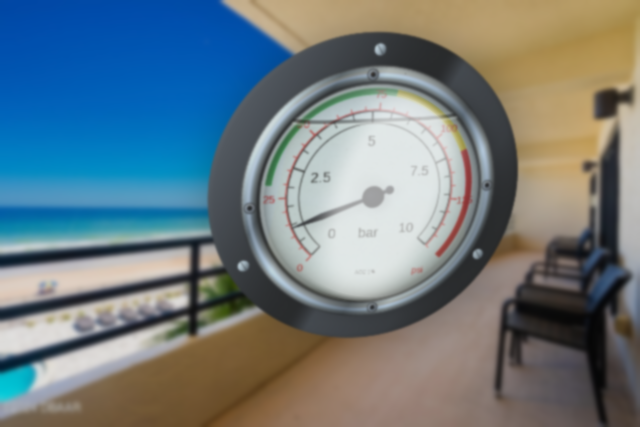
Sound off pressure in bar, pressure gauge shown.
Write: 1 bar
